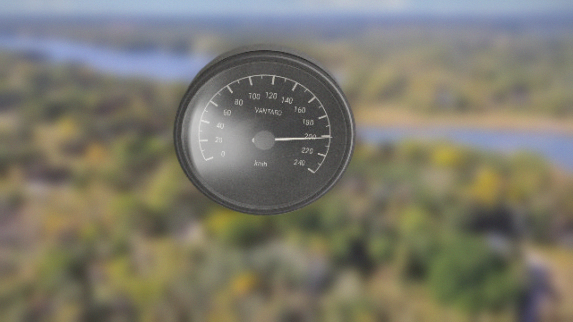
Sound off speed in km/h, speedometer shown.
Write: 200 km/h
